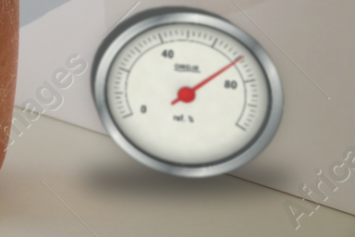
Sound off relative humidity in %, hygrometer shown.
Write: 70 %
